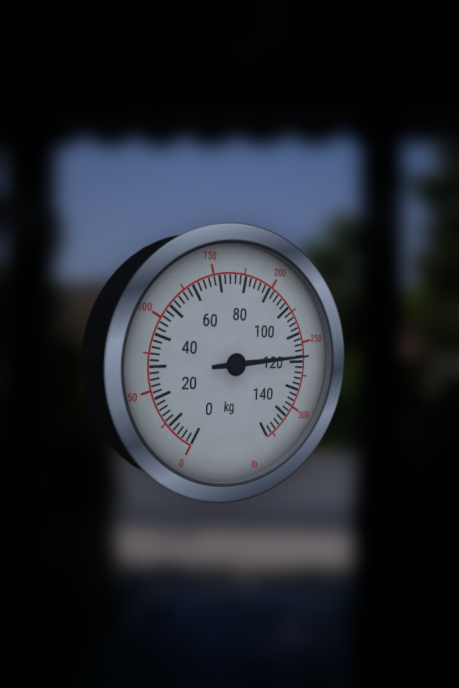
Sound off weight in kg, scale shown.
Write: 118 kg
